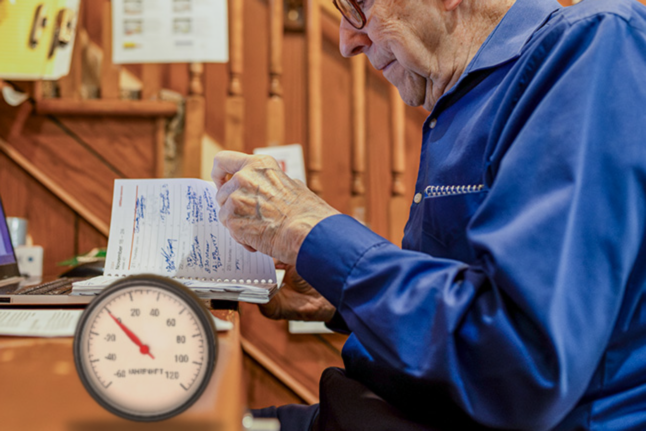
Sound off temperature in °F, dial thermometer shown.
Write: 0 °F
